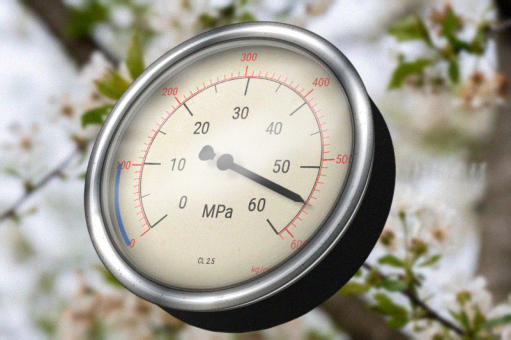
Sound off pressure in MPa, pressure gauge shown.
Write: 55 MPa
